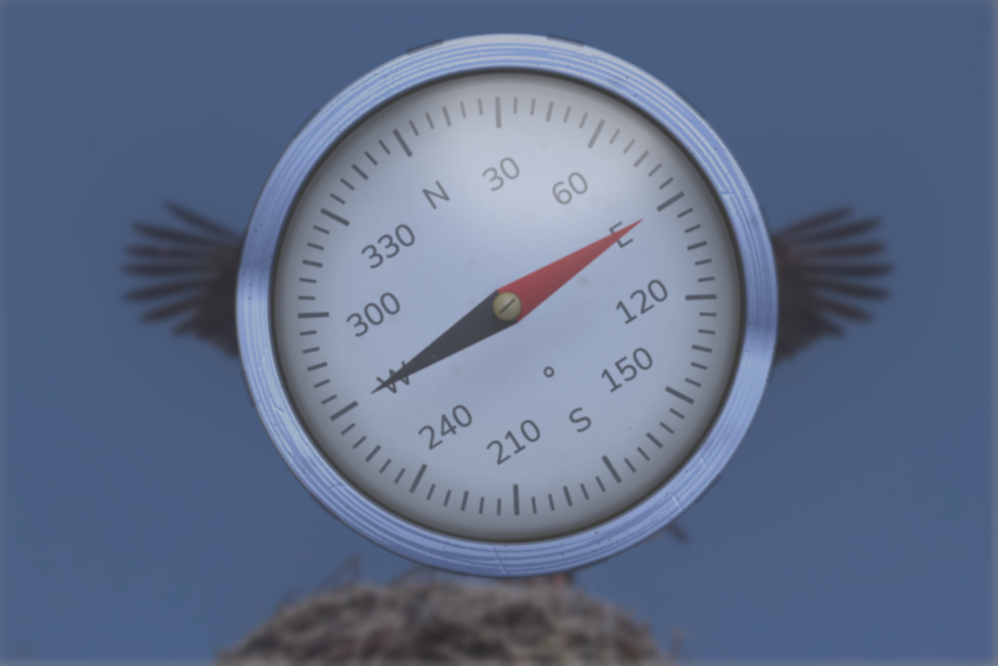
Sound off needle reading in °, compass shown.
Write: 90 °
